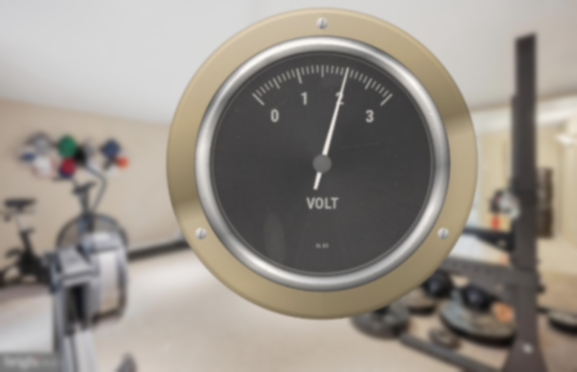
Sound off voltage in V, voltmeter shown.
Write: 2 V
